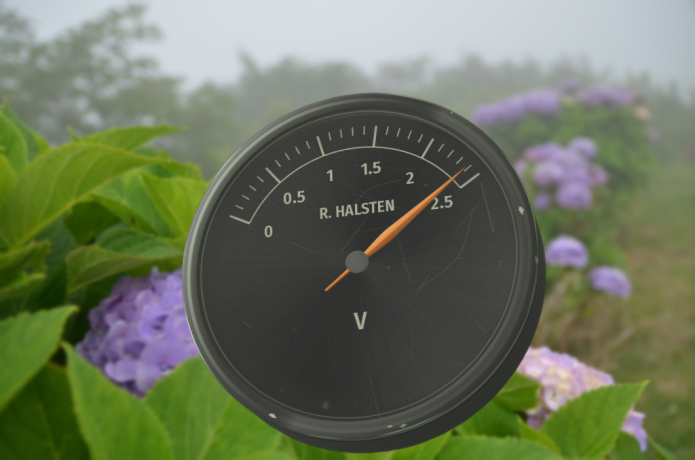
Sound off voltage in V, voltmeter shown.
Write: 2.4 V
